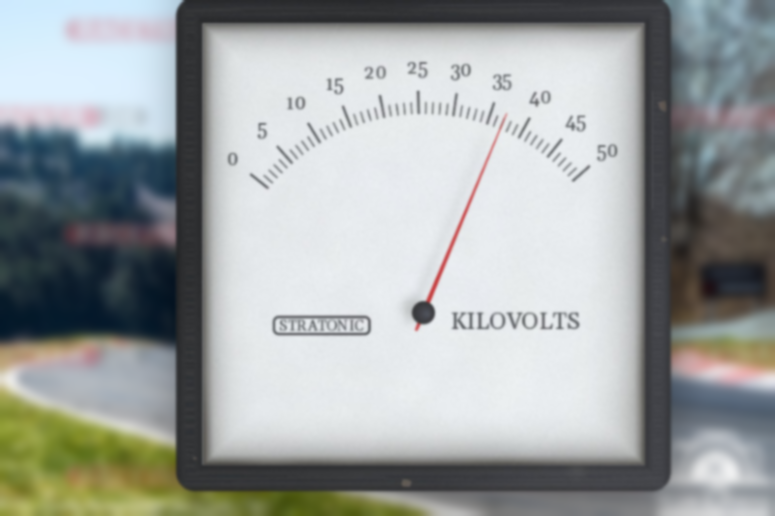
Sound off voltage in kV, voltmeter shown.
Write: 37 kV
